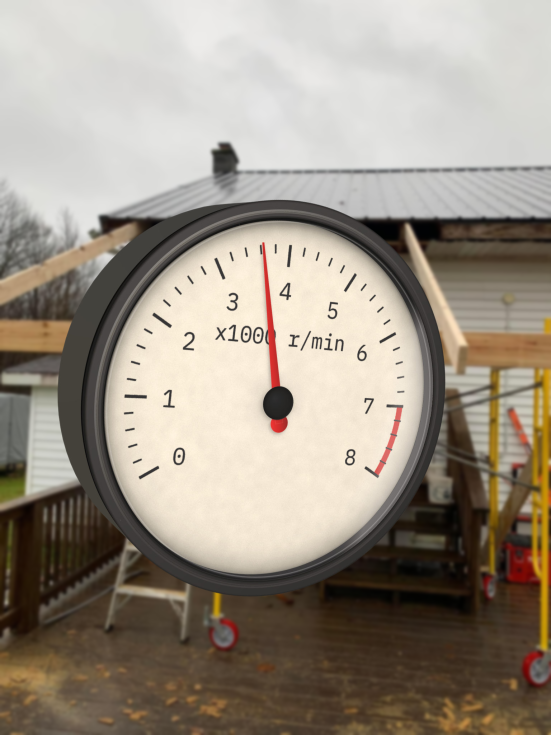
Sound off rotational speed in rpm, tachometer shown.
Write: 3600 rpm
